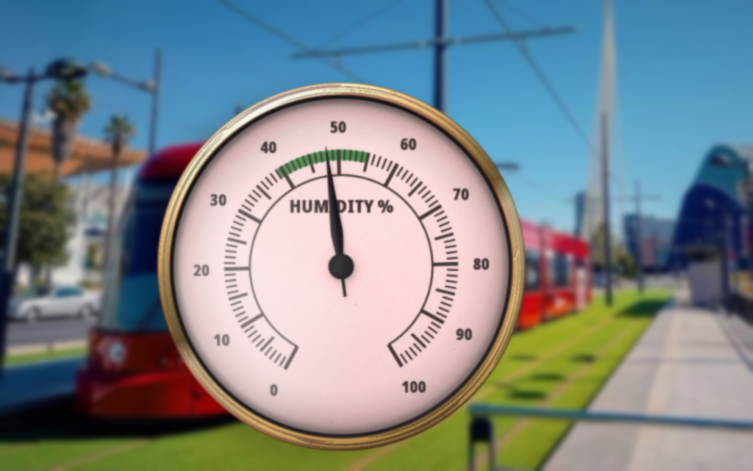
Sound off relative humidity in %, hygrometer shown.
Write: 48 %
